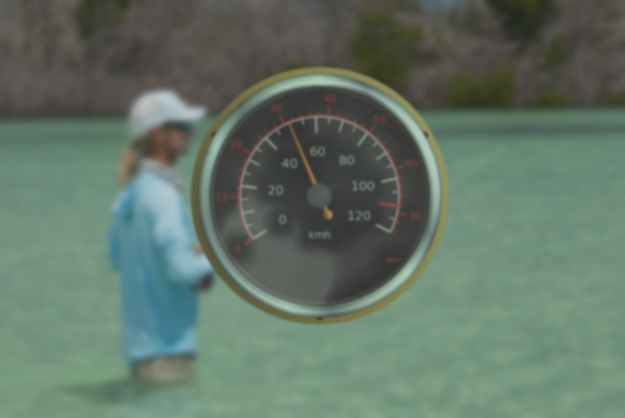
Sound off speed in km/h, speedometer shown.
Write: 50 km/h
